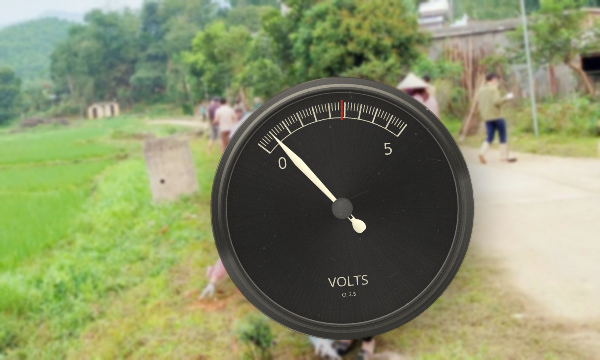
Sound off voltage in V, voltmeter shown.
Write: 0.5 V
